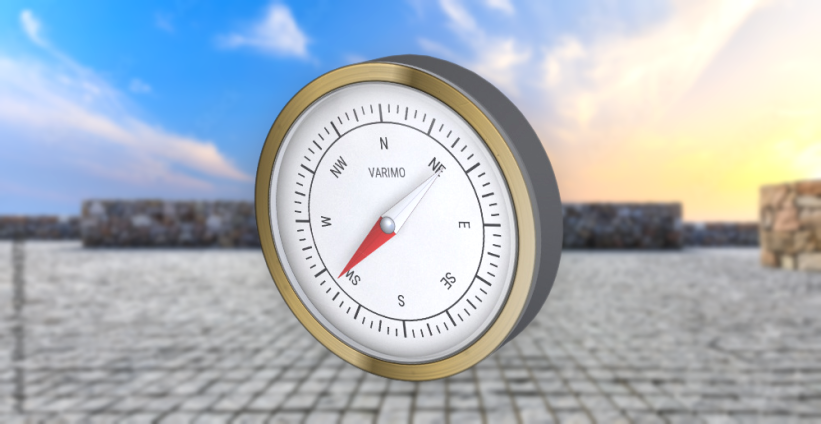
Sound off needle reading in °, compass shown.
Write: 230 °
